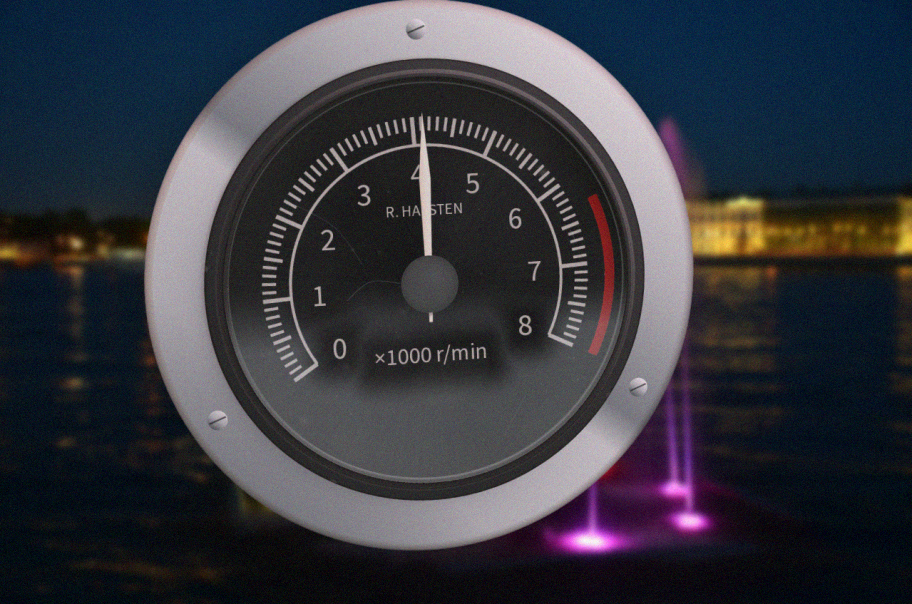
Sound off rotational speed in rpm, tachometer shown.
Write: 4100 rpm
